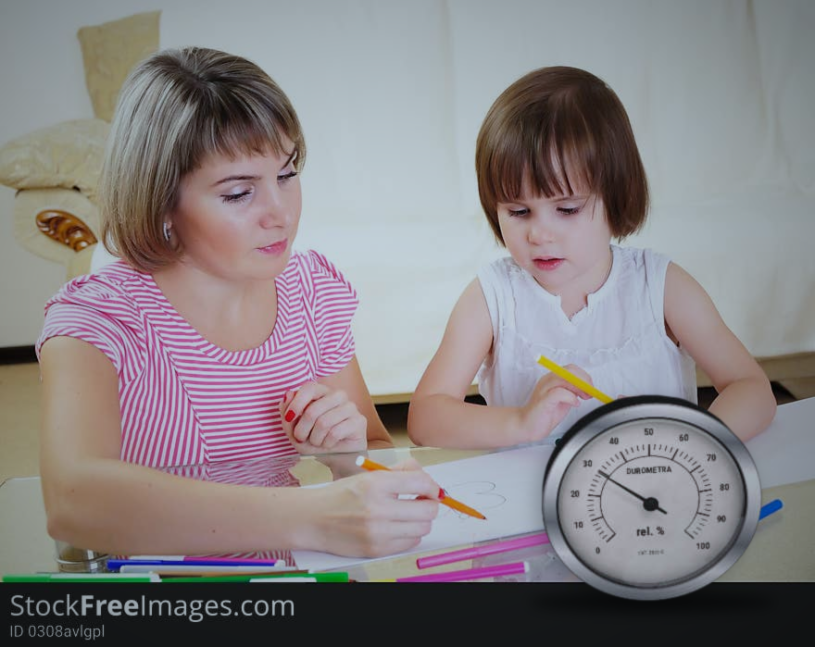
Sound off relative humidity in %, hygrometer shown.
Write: 30 %
